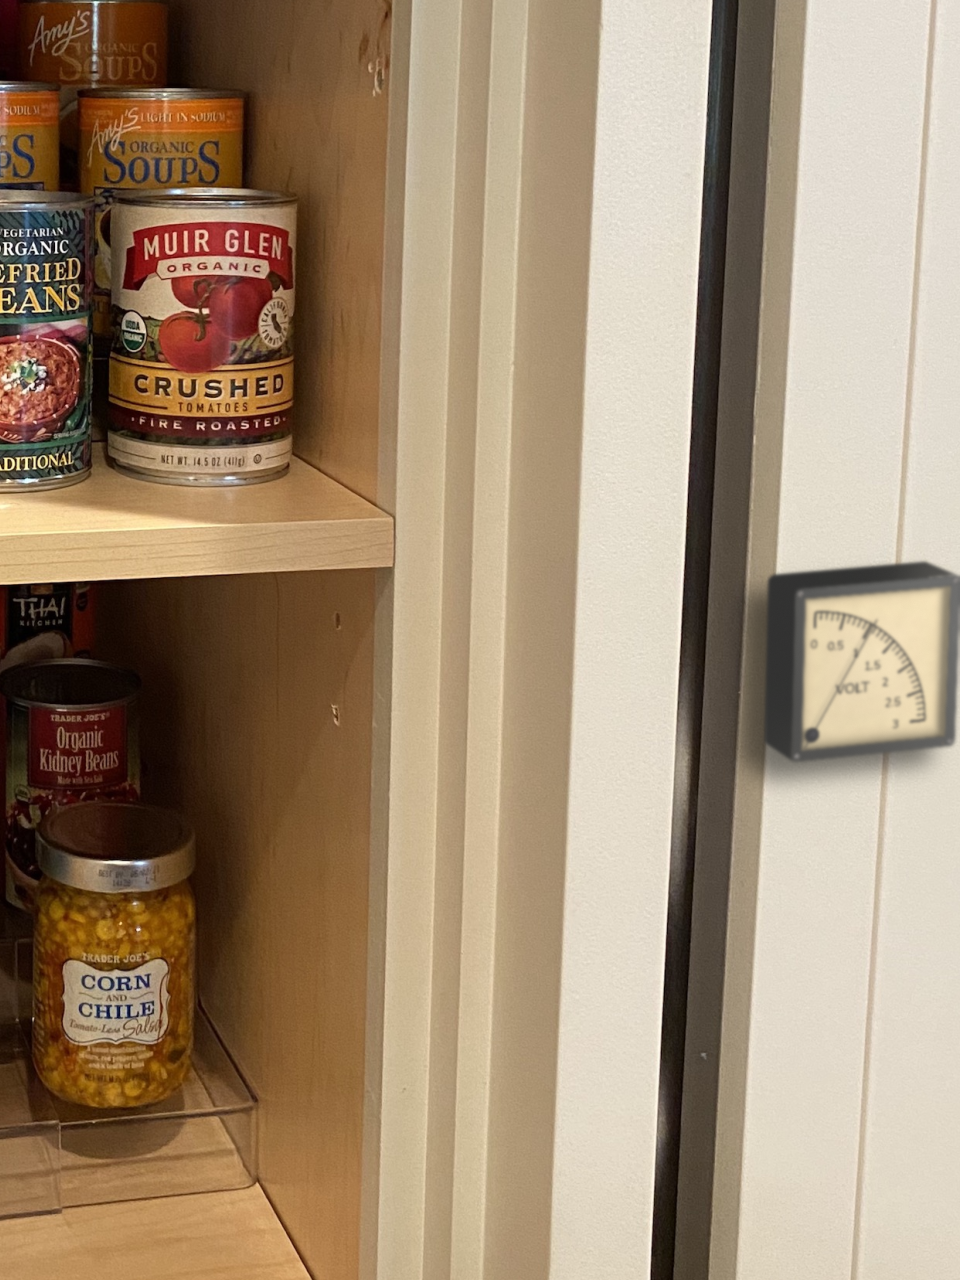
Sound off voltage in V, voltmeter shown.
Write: 1 V
